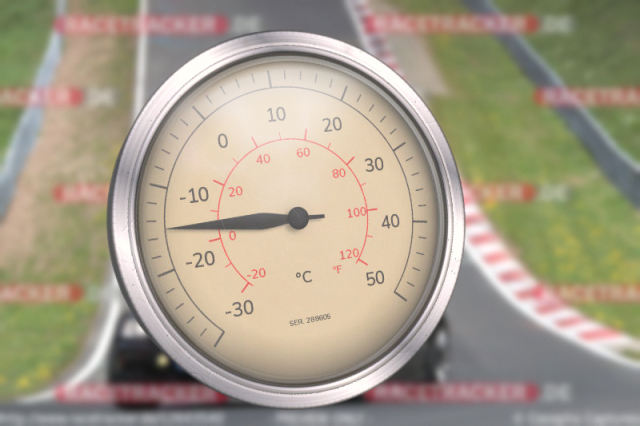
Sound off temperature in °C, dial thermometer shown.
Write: -15 °C
